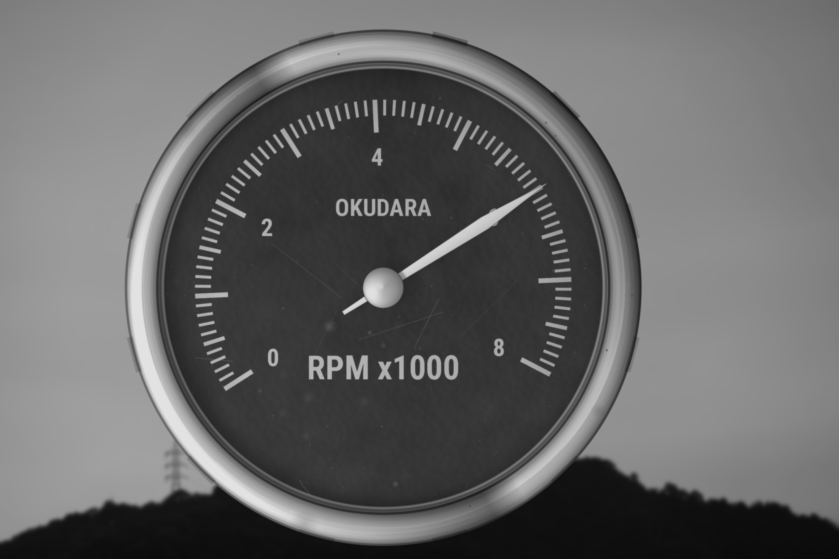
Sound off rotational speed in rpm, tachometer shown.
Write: 6000 rpm
